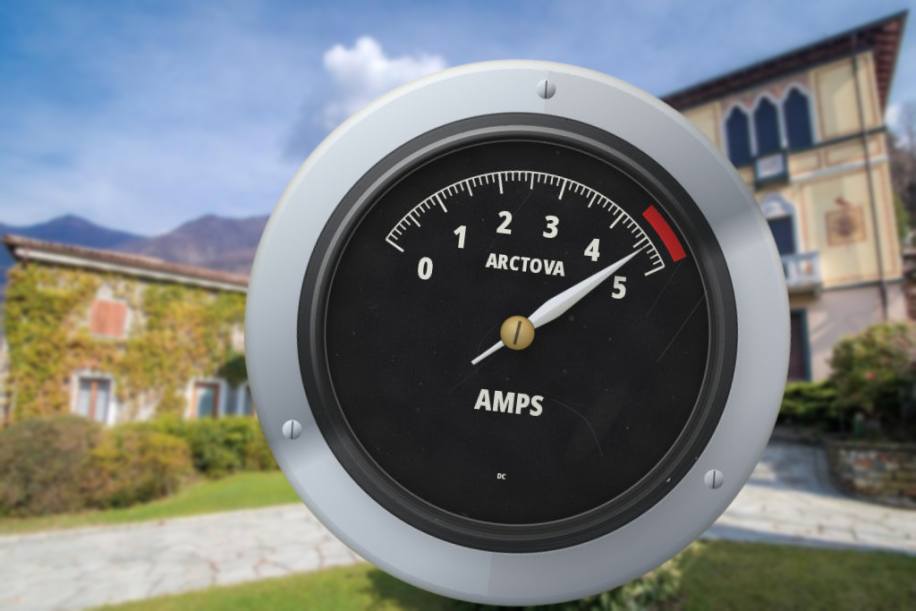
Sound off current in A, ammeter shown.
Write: 4.6 A
